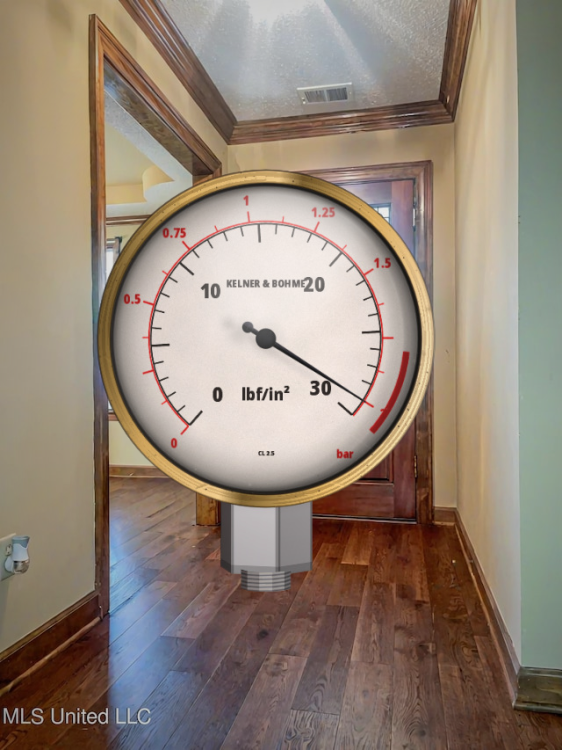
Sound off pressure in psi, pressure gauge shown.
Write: 29 psi
